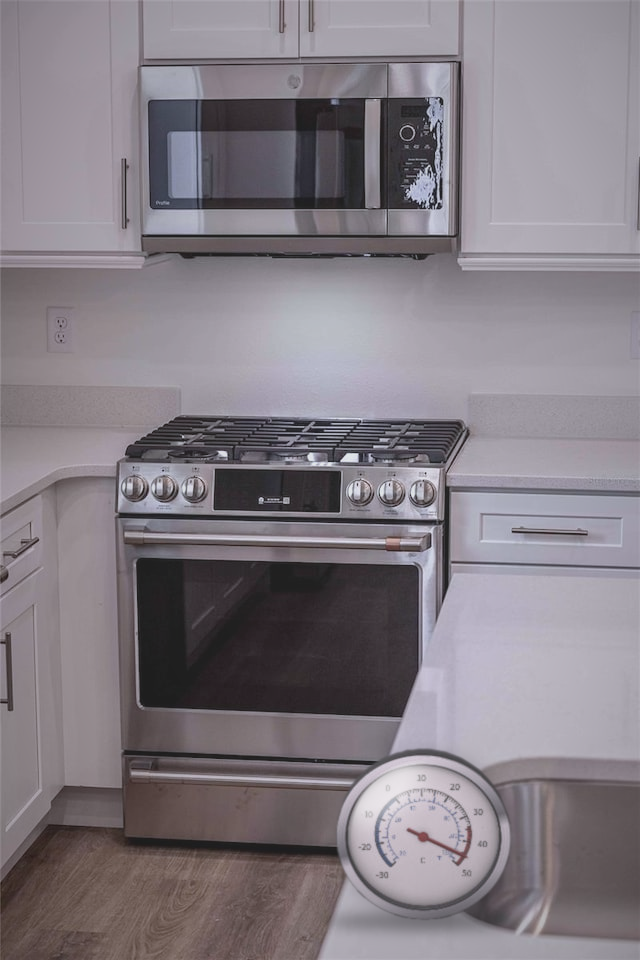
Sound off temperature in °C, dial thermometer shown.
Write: 45 °C
